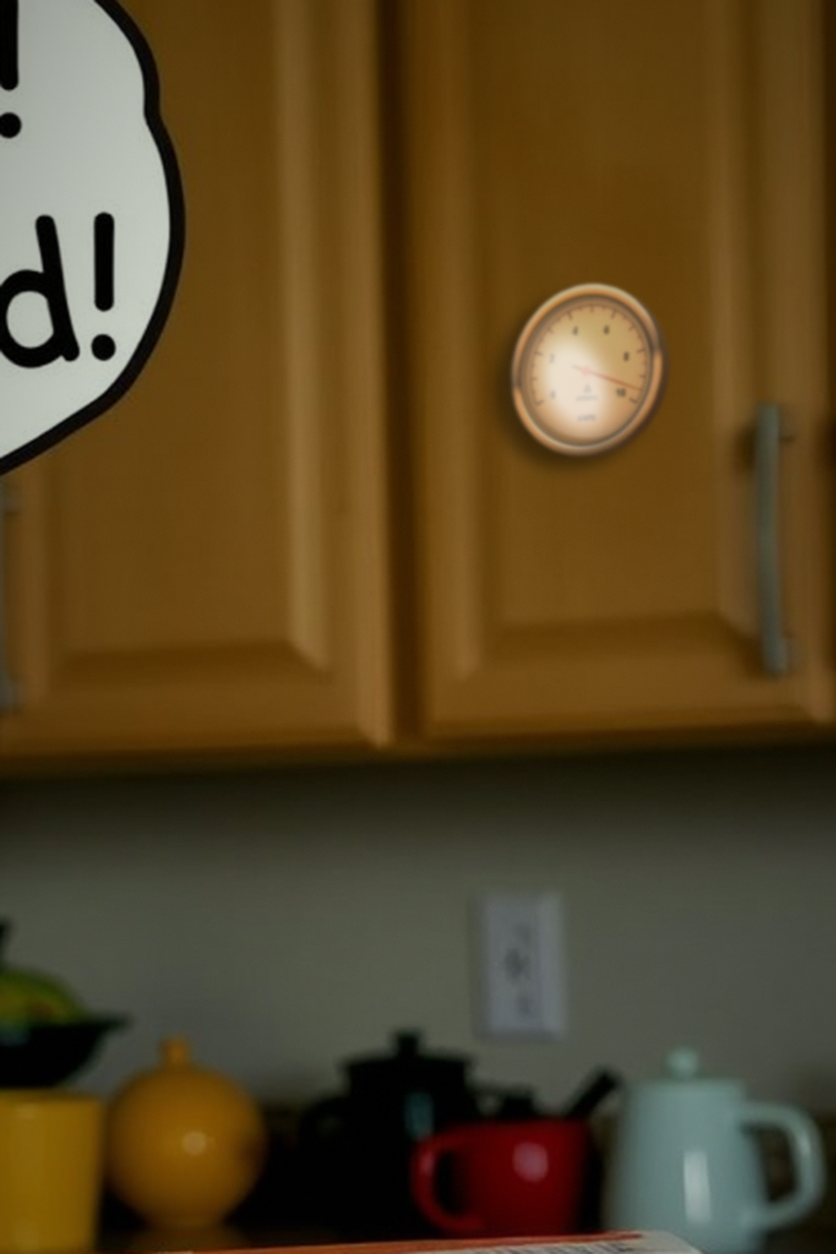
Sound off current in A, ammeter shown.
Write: 9.5 A
